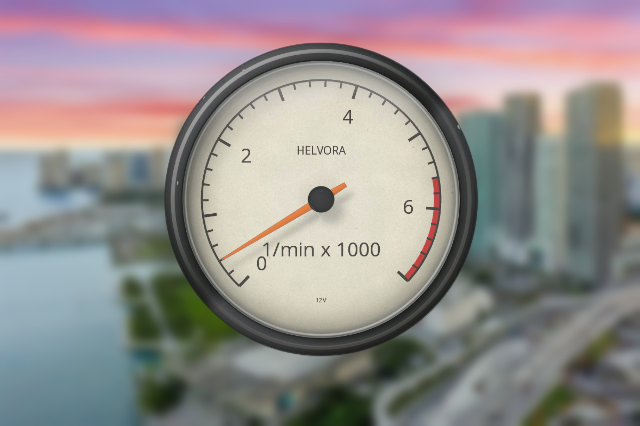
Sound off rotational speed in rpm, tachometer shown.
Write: 400 rpm
